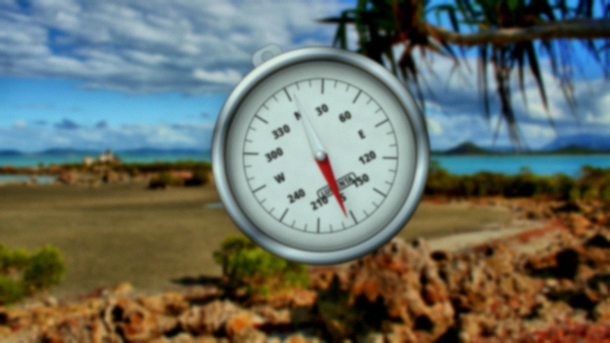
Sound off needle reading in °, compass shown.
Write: 185 °
